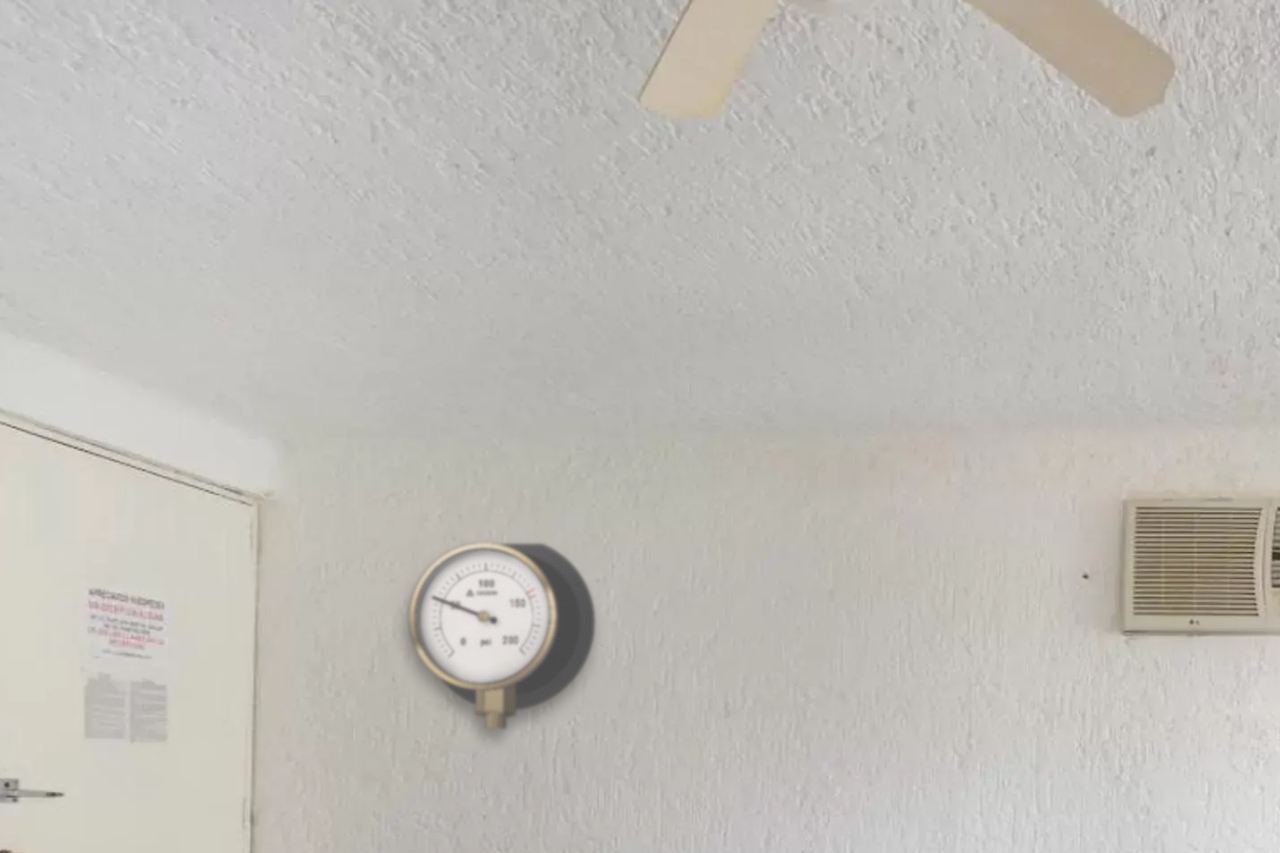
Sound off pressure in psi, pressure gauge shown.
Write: 50 psi
